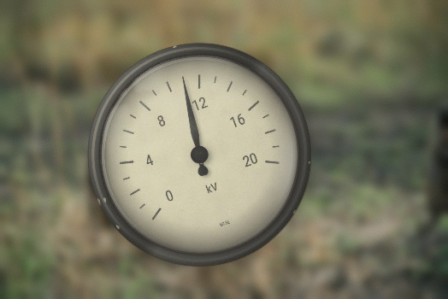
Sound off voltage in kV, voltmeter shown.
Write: 11 kV
